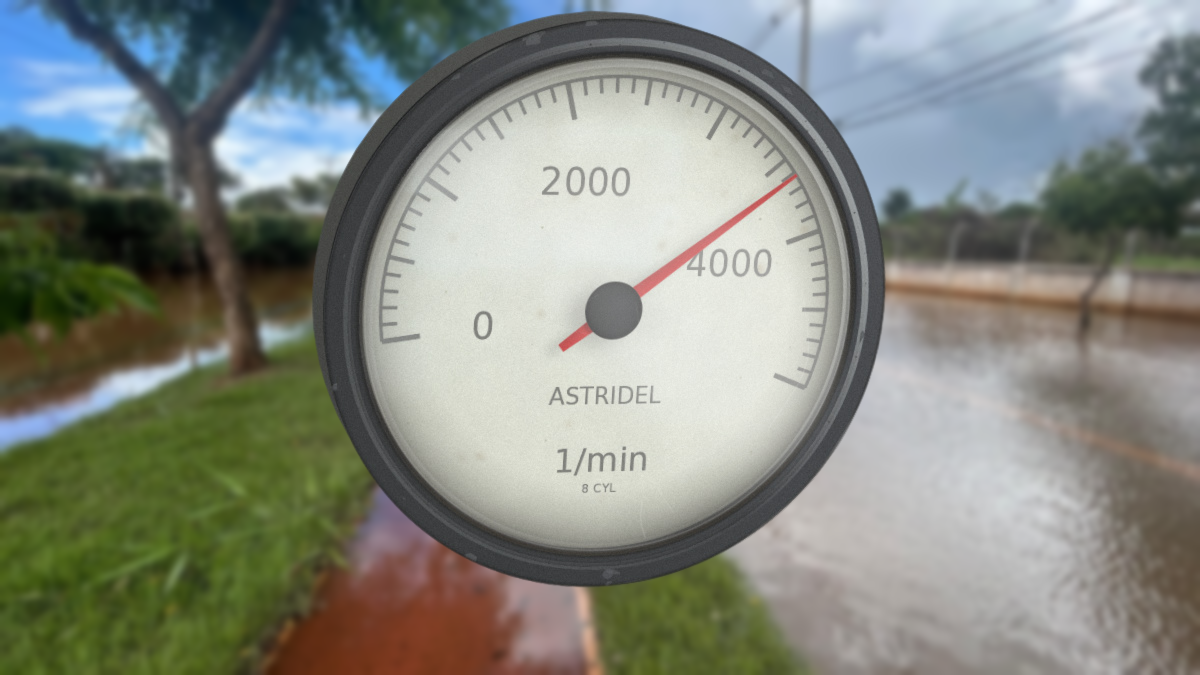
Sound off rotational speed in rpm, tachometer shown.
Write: 3600 rpm
